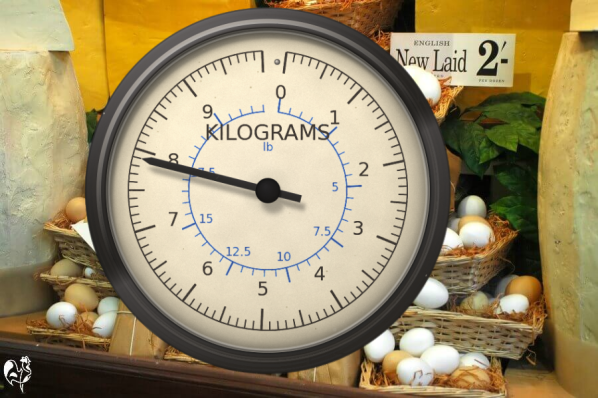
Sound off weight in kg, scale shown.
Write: 7.9 kg
